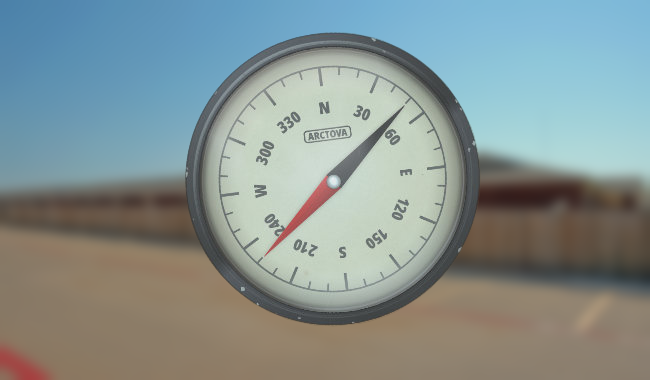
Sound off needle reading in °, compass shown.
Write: 230 °
